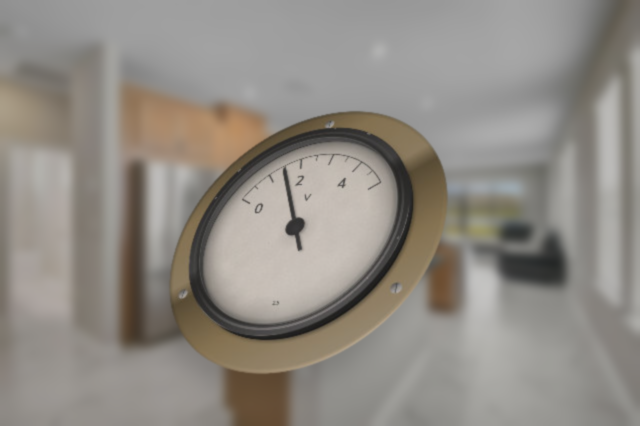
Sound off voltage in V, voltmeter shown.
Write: 1.5 V
